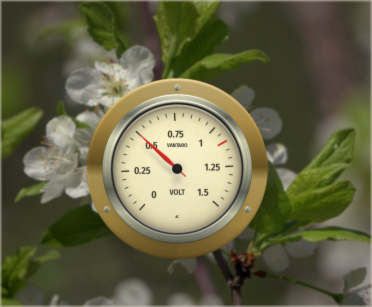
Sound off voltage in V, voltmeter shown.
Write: 0.5 V
